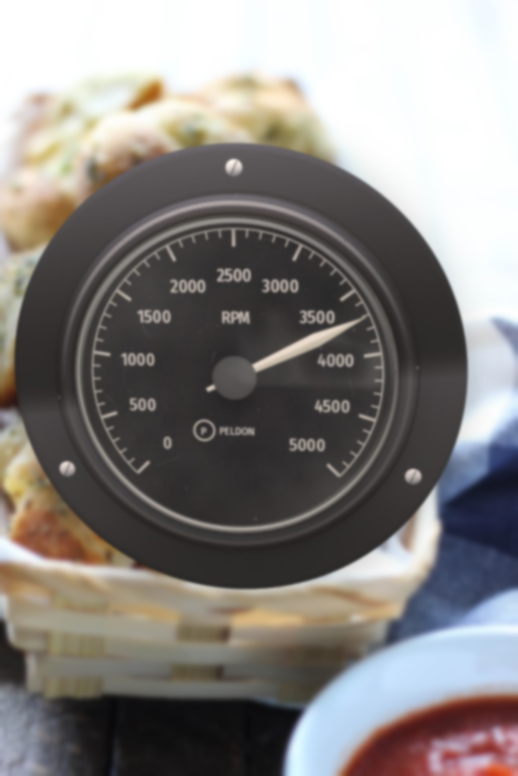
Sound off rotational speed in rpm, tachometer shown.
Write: 3700 rpm
